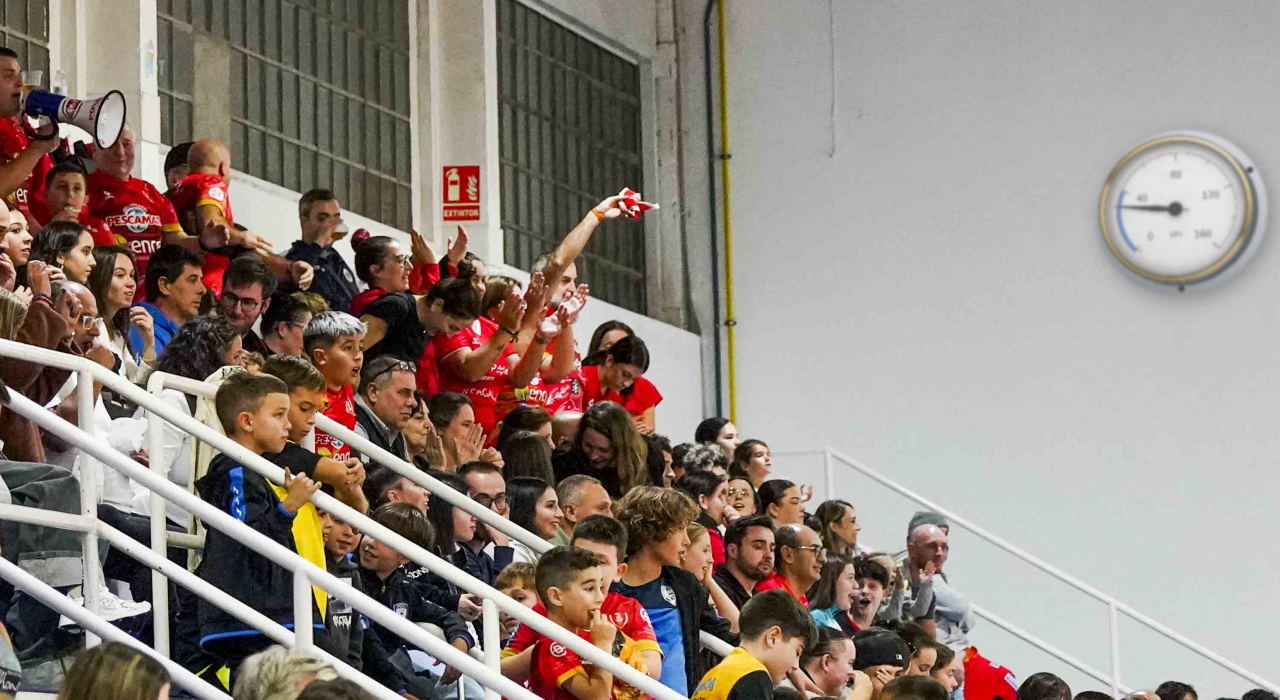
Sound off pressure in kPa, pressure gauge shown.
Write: 30 kPa
